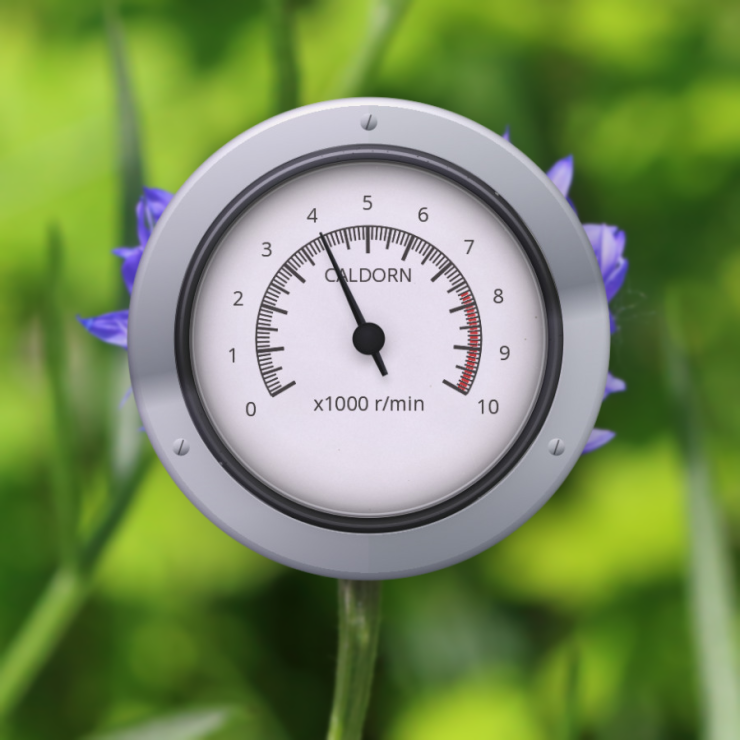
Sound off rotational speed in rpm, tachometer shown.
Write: 4000 rpm
